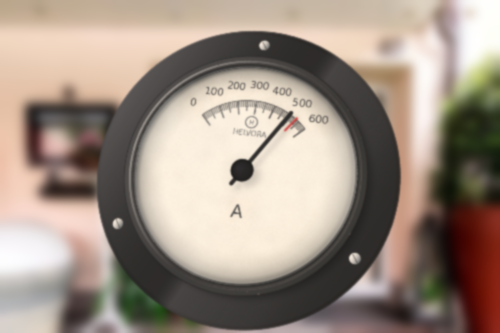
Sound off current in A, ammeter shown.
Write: 500 A
